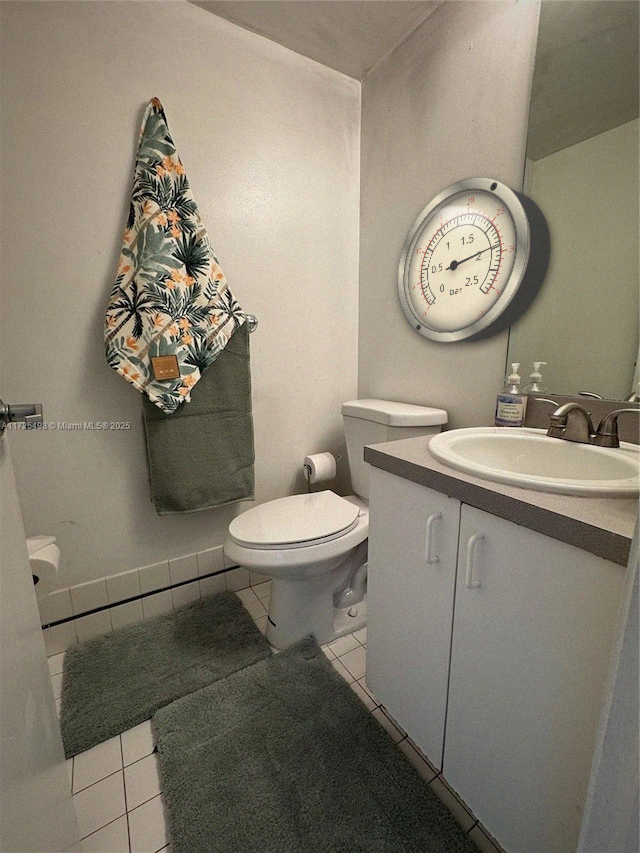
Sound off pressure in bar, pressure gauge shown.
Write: 2 bar
